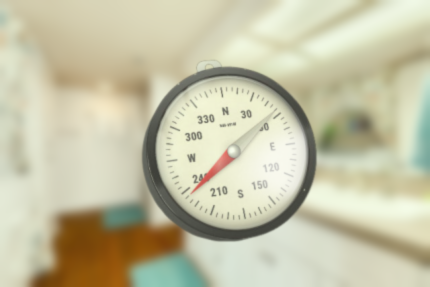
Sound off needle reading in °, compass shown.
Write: 235 °
